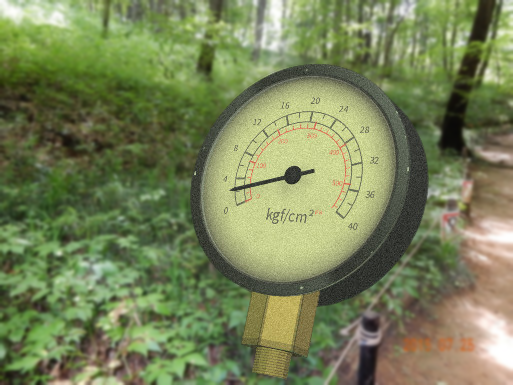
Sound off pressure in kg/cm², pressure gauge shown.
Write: 2 kg/cm²
